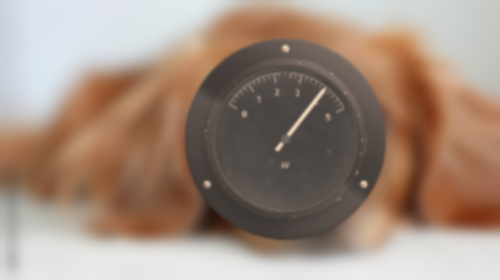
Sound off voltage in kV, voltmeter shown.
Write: 4 kV
